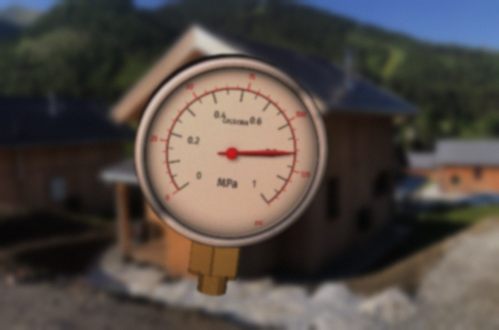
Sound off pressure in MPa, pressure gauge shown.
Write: 0.8 MPa
